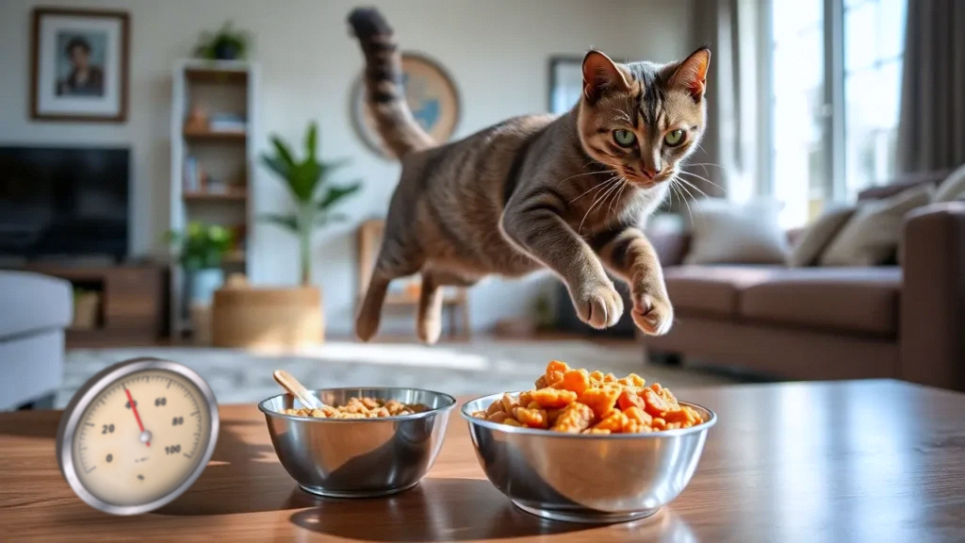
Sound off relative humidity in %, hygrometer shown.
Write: 40 %
